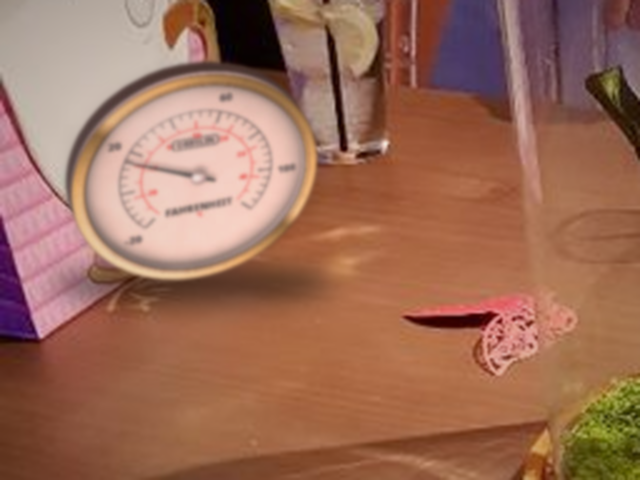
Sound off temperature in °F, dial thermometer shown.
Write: 16 °F
